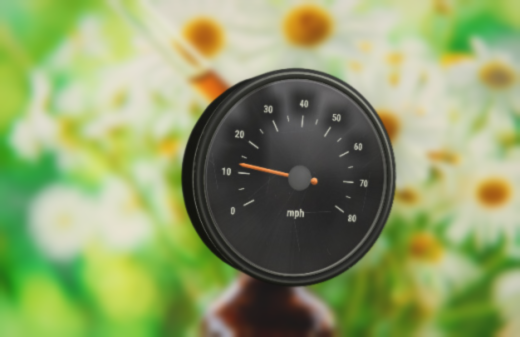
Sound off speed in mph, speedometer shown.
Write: 12.5 mph
